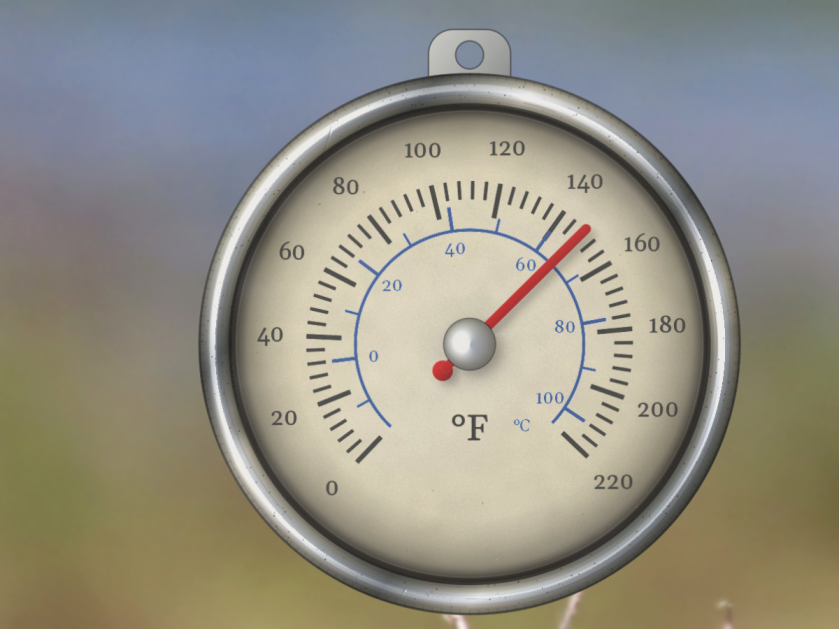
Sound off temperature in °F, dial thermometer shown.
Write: 148 °F
